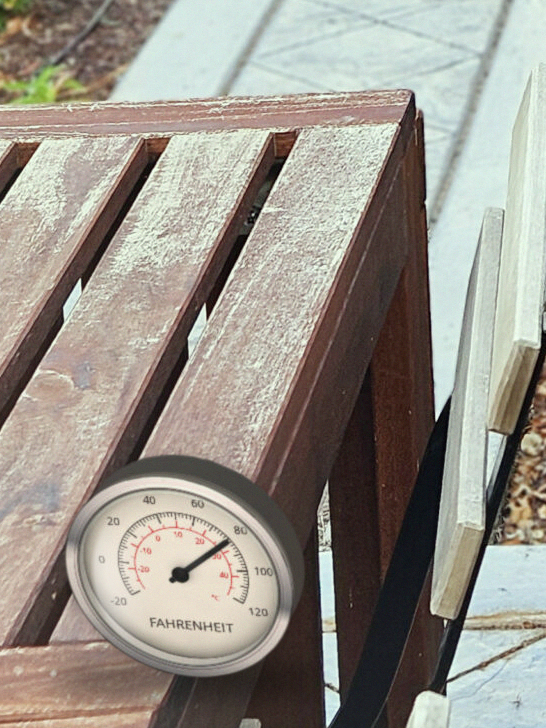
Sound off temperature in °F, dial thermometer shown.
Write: 80 °F
